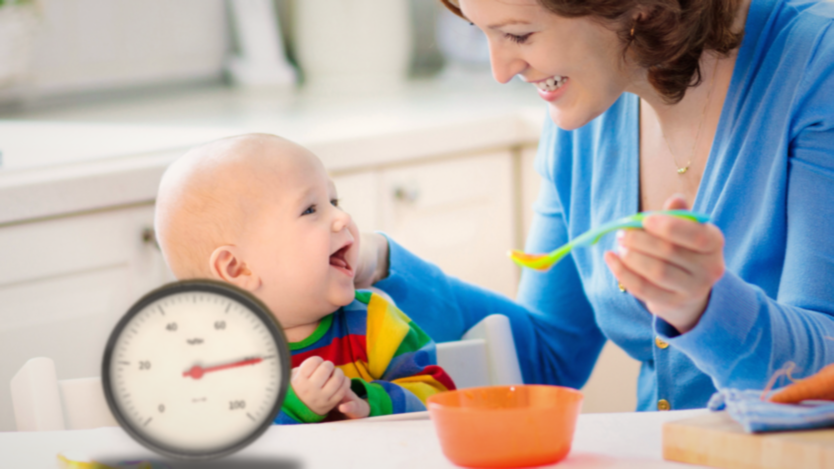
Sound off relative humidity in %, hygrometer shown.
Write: 80 %
